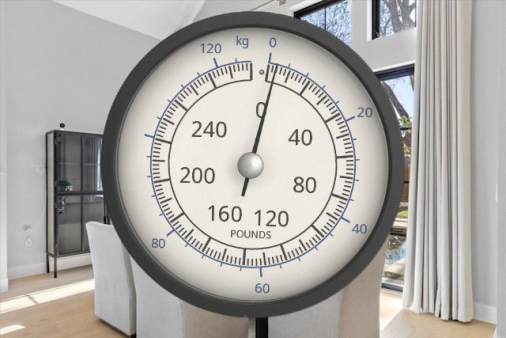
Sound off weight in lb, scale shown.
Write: 4 lb
